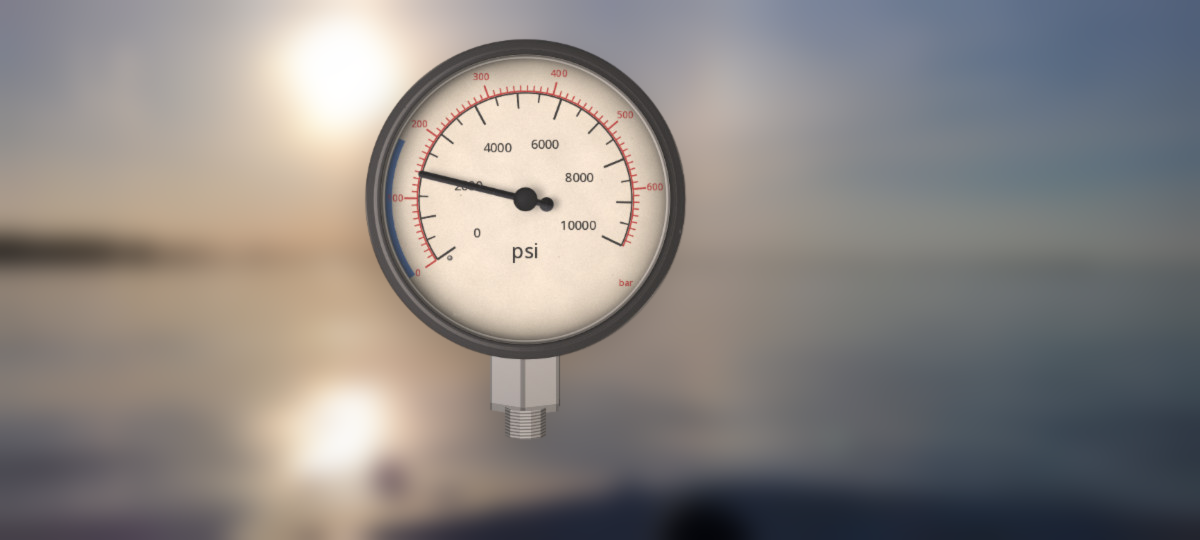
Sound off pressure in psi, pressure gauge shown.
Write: 2000 psi
